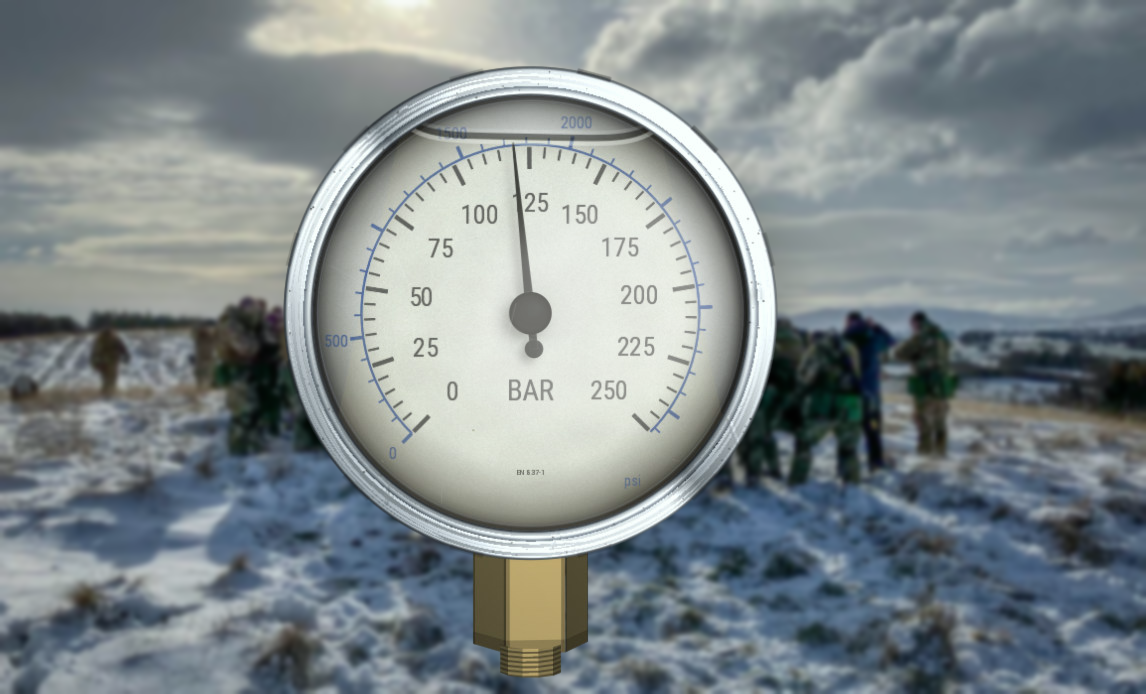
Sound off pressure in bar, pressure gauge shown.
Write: 120 bar
